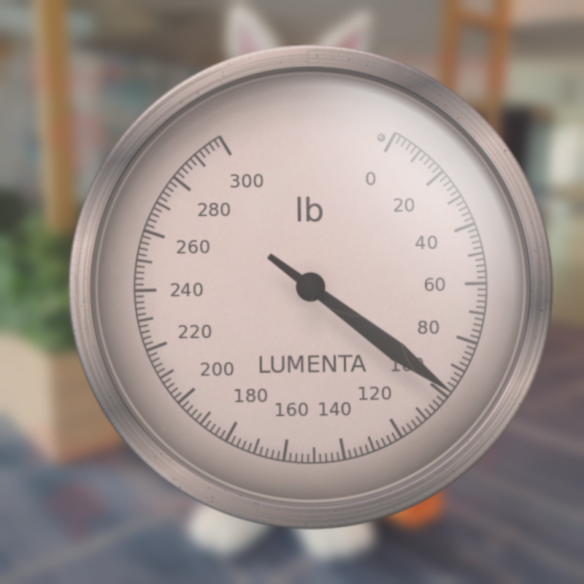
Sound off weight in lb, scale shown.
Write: 98 lb
